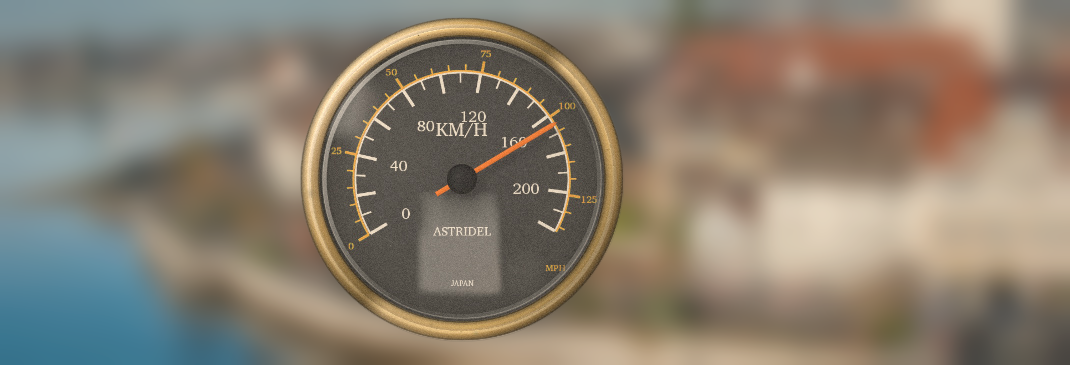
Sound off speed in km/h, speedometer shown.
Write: 165 km/h
